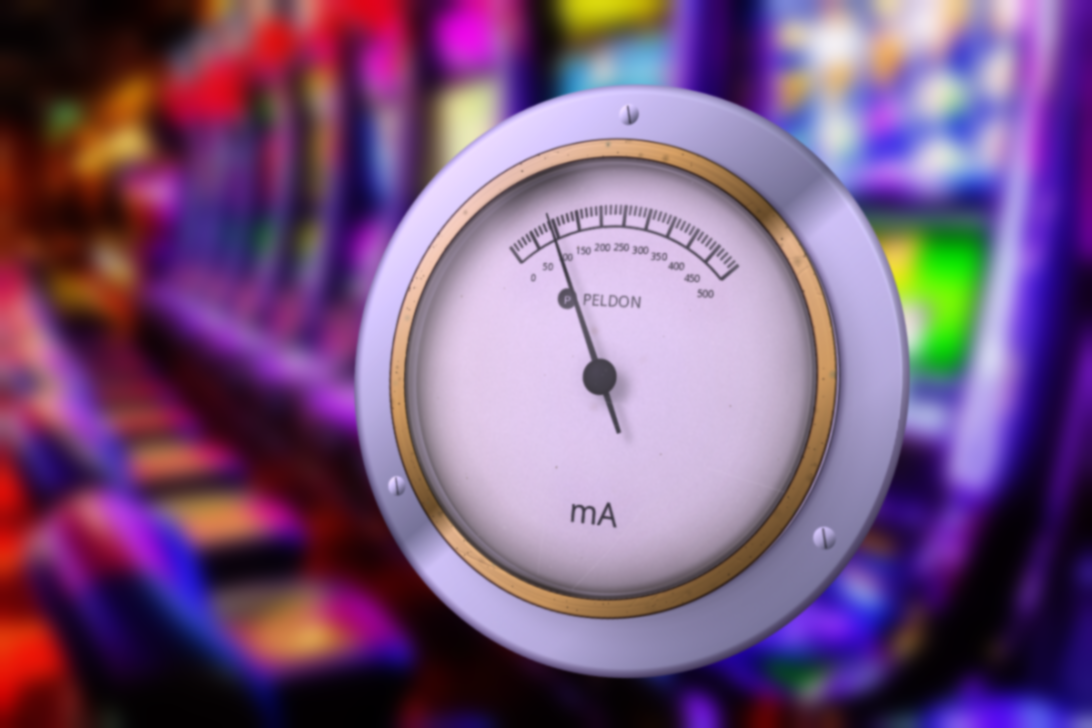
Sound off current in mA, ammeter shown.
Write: 100 mA
